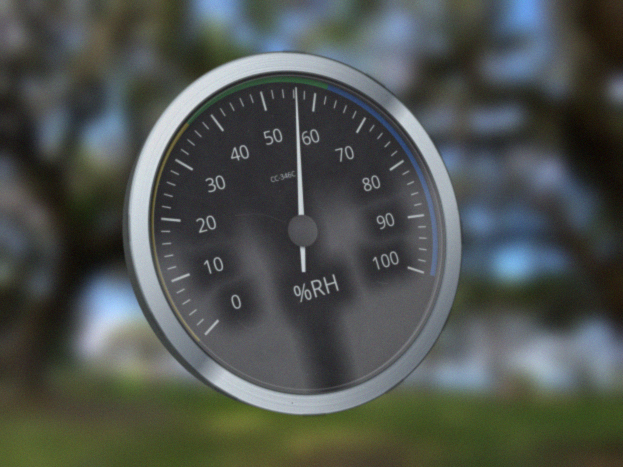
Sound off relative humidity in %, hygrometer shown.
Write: 56 %
